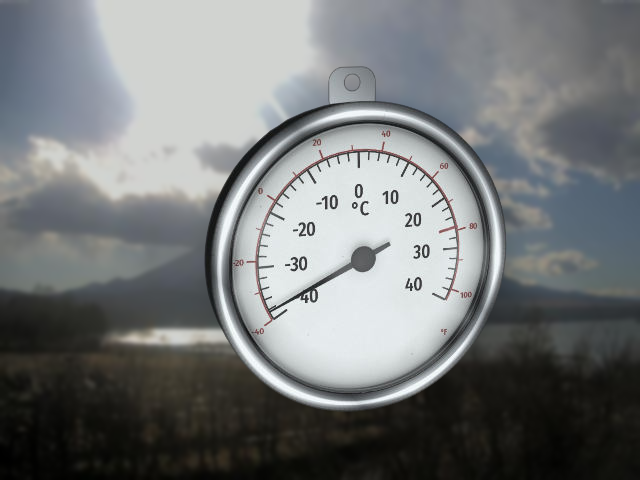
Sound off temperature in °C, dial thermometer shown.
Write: -38 °C
